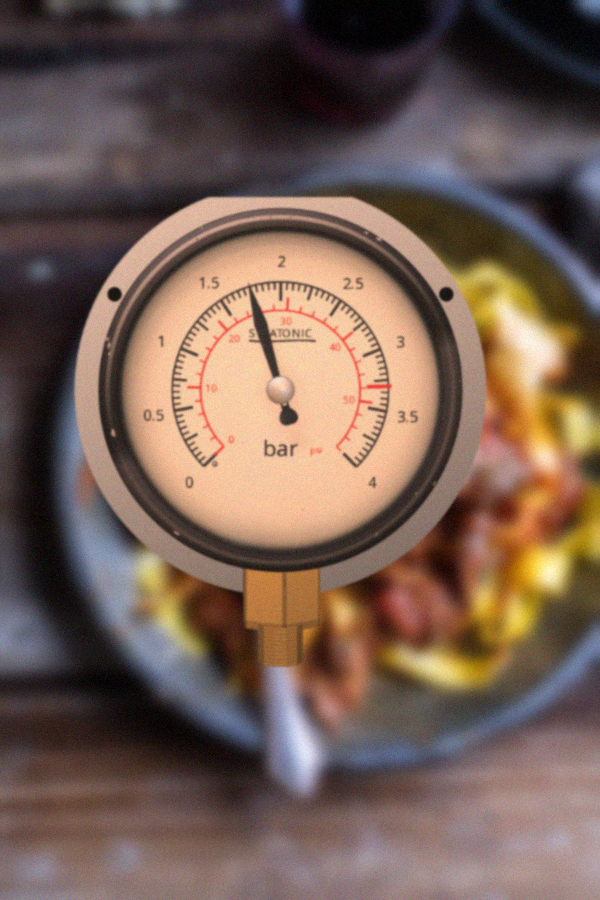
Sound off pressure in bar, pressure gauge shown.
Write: 1.75 bar
